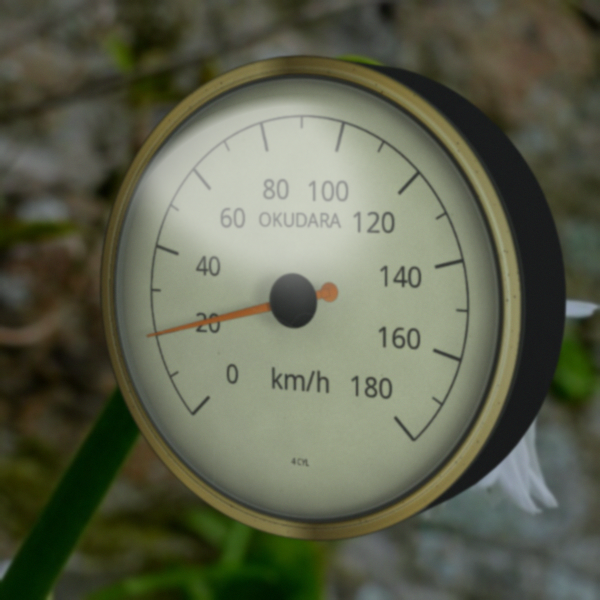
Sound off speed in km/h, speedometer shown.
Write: 20 km/h
